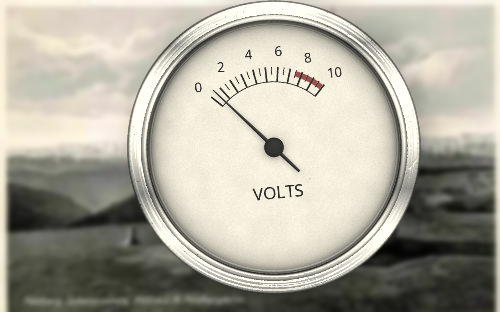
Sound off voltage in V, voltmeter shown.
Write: 0.5 V
